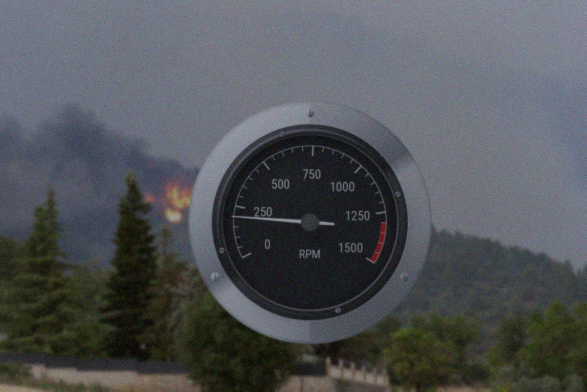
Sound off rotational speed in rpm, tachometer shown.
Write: 200 rpm
